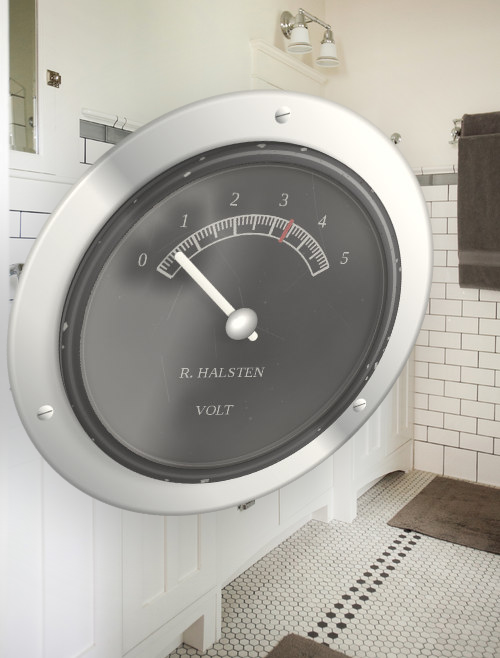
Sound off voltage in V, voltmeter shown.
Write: 0.5 V
